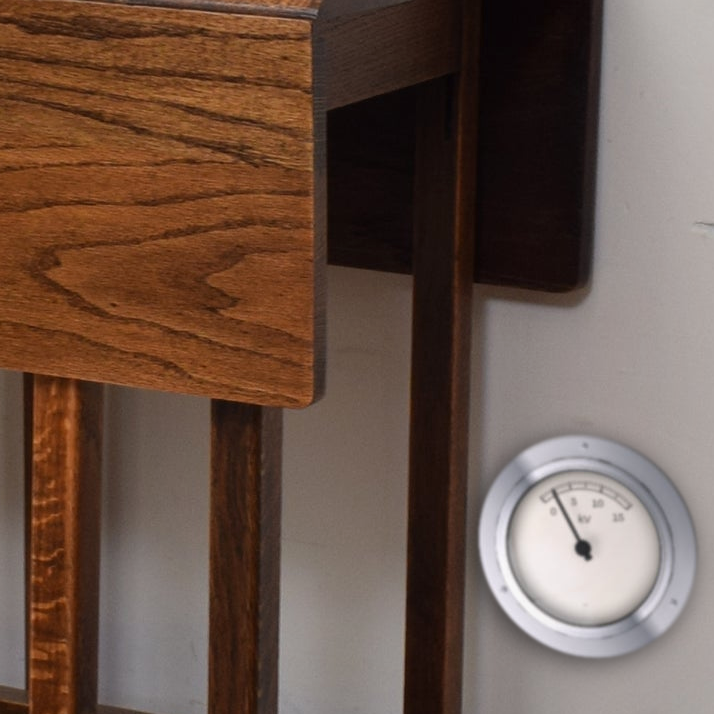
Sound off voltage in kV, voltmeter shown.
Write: 2.5 kV
